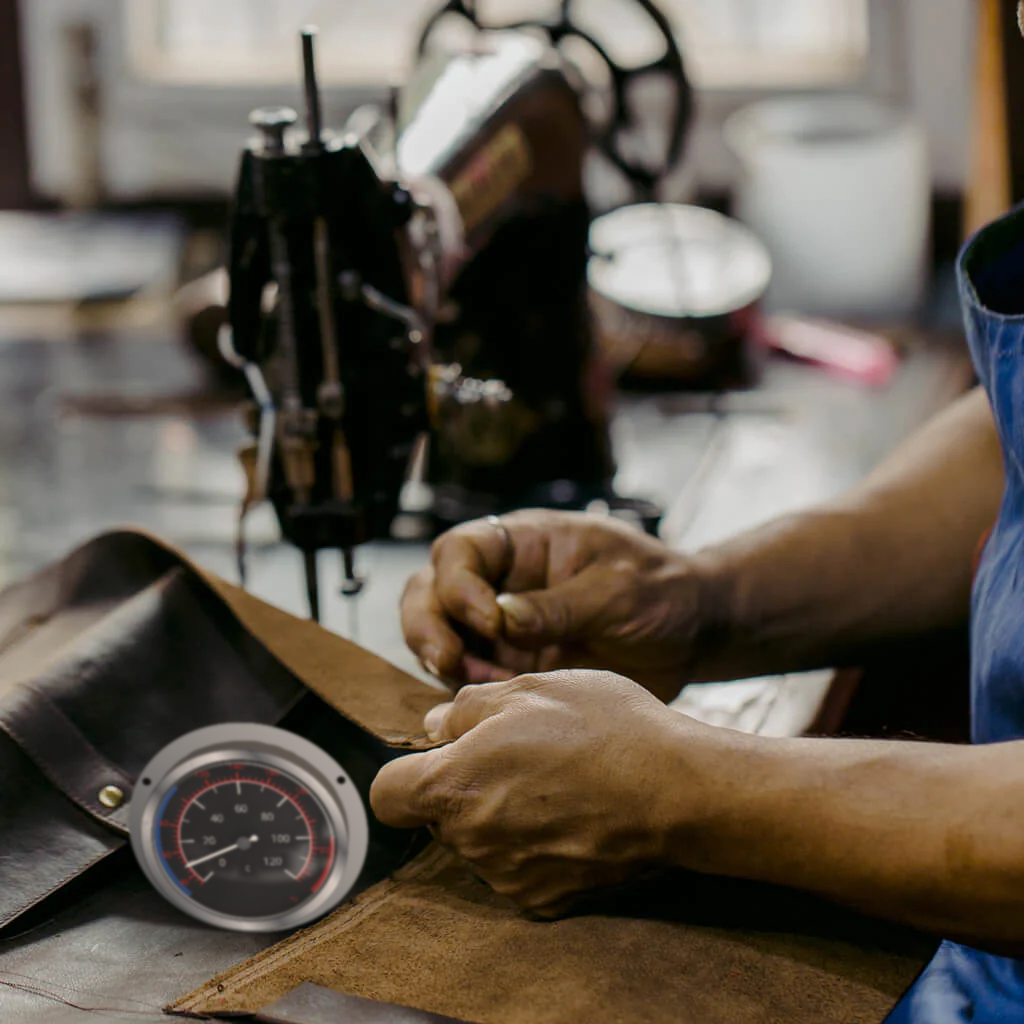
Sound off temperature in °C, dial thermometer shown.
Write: 10 °C
